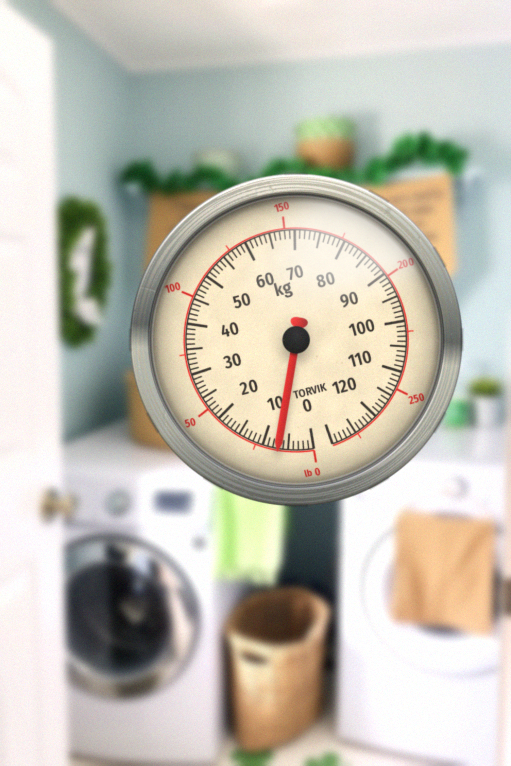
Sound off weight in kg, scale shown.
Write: 7 kg
